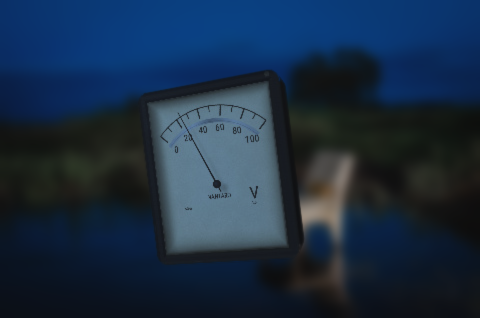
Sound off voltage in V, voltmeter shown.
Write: 25 V
